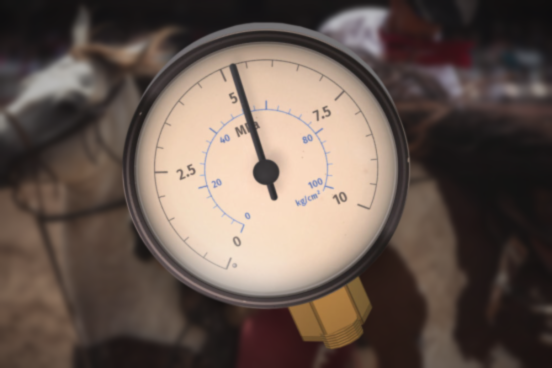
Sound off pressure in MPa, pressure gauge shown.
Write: 5.25 MPa
